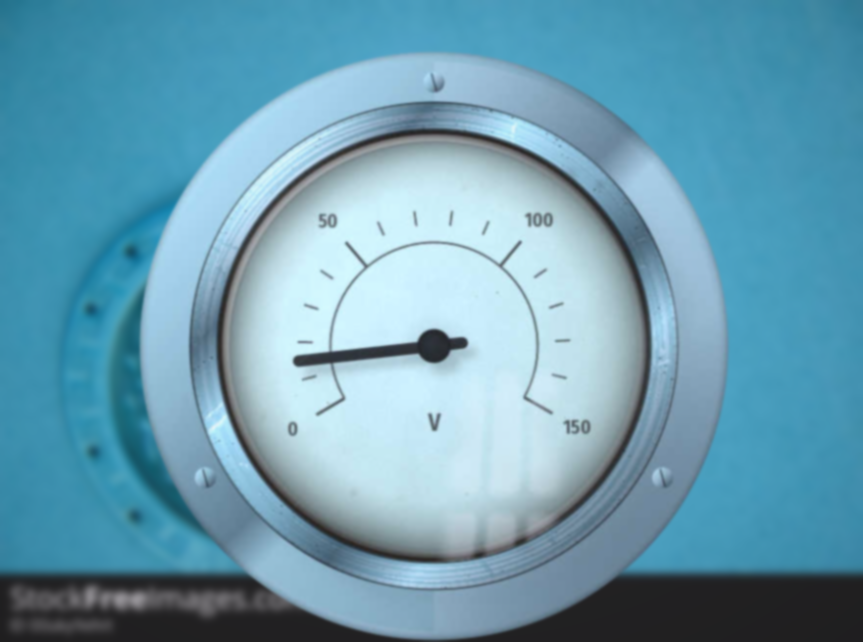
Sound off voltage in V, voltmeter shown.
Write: 15 V
